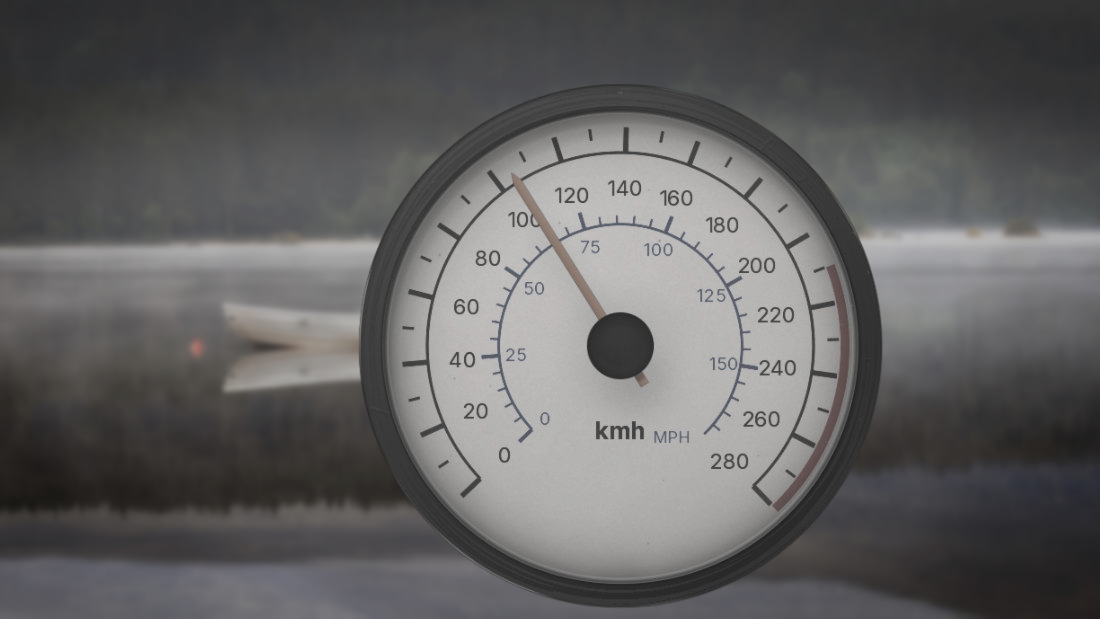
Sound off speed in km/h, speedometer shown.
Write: 105 km/h
